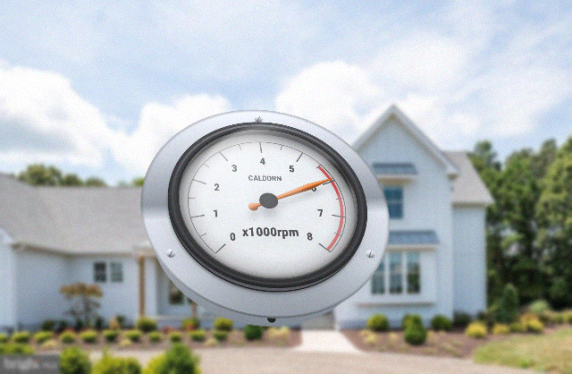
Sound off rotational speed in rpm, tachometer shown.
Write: 6000 rpm
